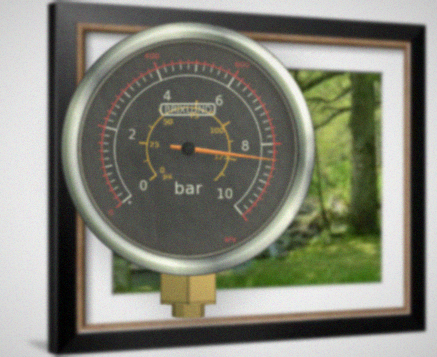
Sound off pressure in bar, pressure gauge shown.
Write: 8.4 bar
